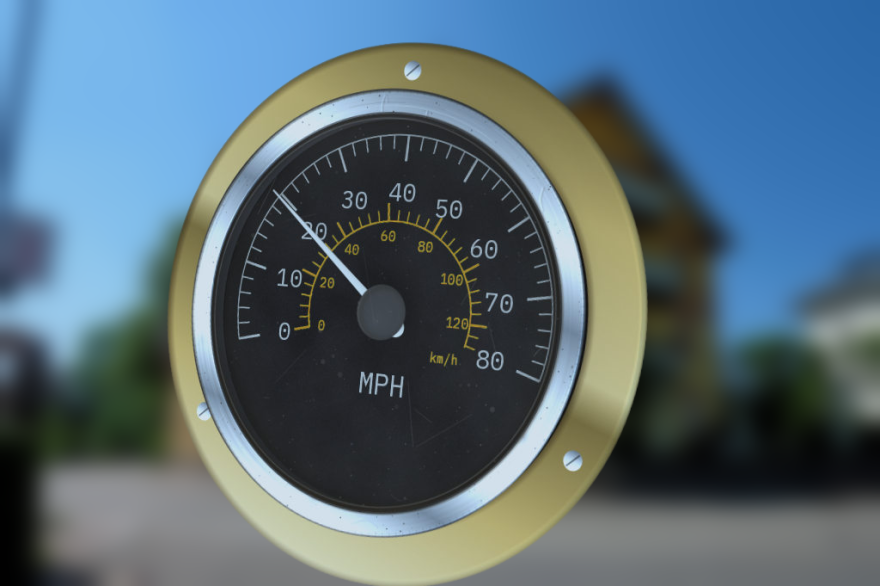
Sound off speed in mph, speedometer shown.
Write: 20 mph
